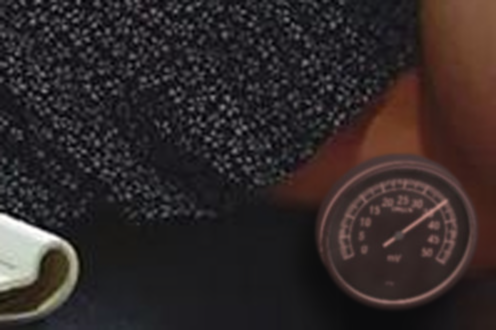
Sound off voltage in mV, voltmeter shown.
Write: 35 mV
